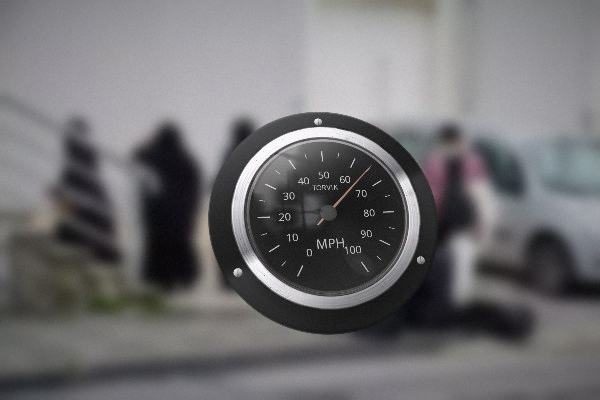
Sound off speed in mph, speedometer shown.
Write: 65 mph
